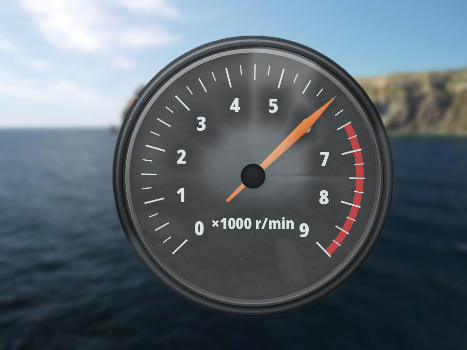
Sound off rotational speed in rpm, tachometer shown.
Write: 6000 rpm
